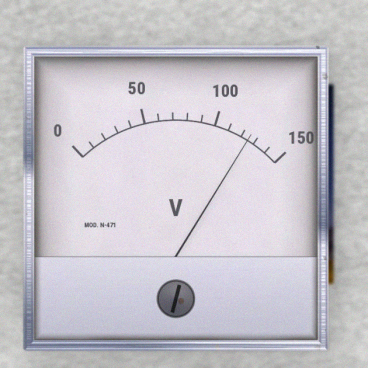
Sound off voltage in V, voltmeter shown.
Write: 125 V
